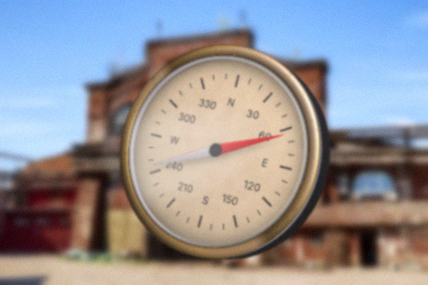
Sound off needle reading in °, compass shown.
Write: 65 °
